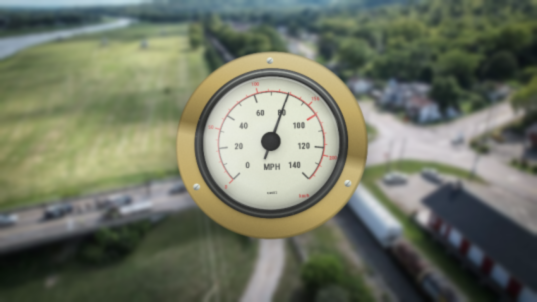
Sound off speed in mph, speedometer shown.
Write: 80 mph
